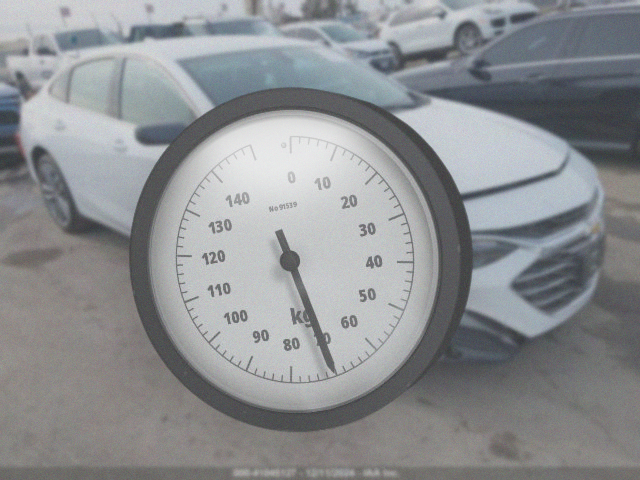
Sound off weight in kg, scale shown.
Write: 70 kg
